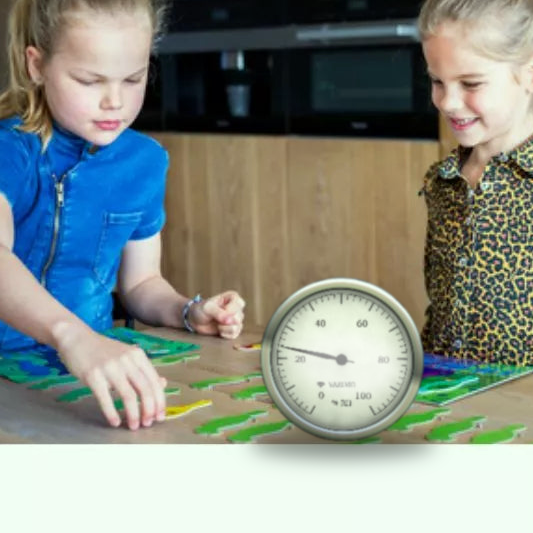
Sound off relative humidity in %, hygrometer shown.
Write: 24 %
